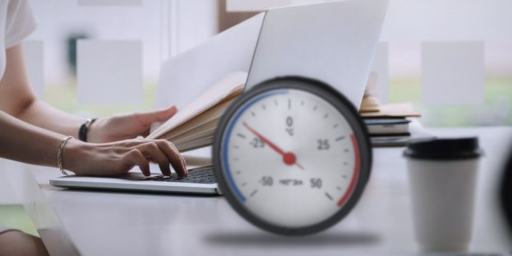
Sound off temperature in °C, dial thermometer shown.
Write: -20 °C
